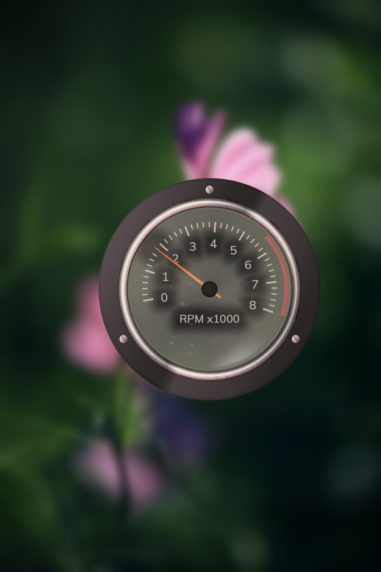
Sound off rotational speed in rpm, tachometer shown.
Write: 1800 rpm
